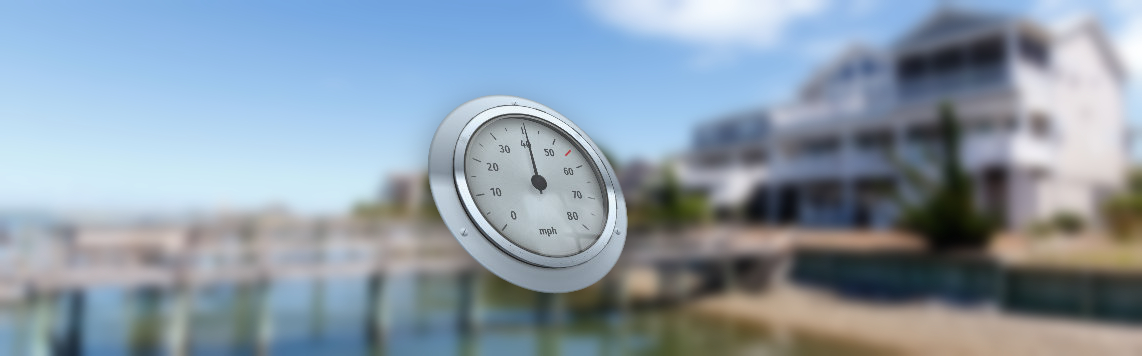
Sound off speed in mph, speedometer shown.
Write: 40 mph
